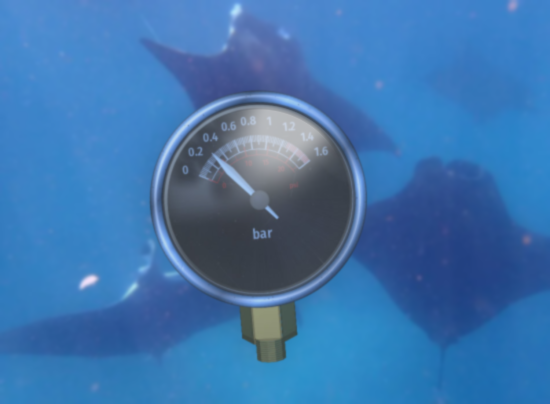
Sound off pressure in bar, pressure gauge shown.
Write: 0.3 bar
